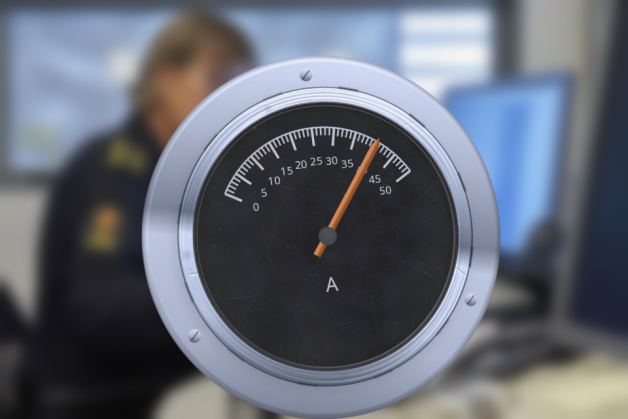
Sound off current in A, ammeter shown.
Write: 40 A
